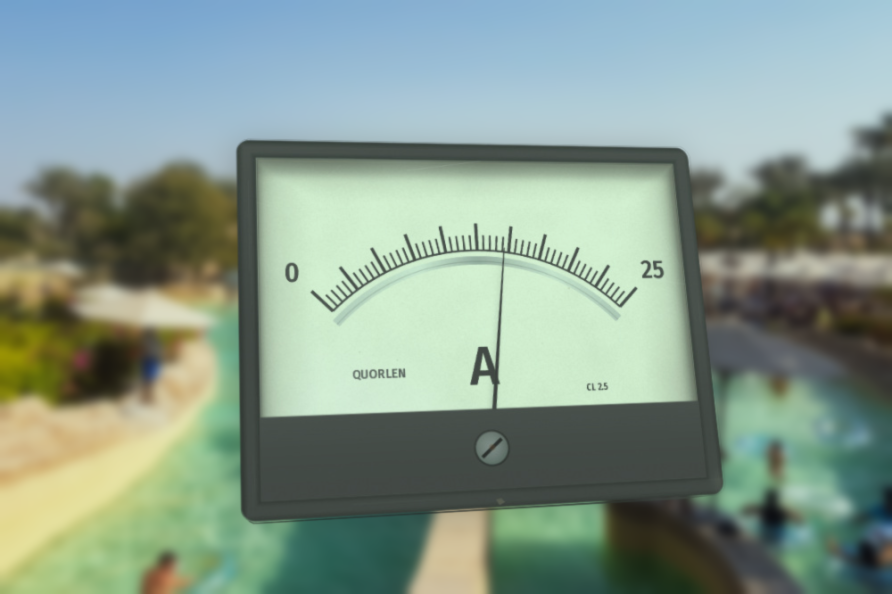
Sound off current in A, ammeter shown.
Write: 14.5 A
